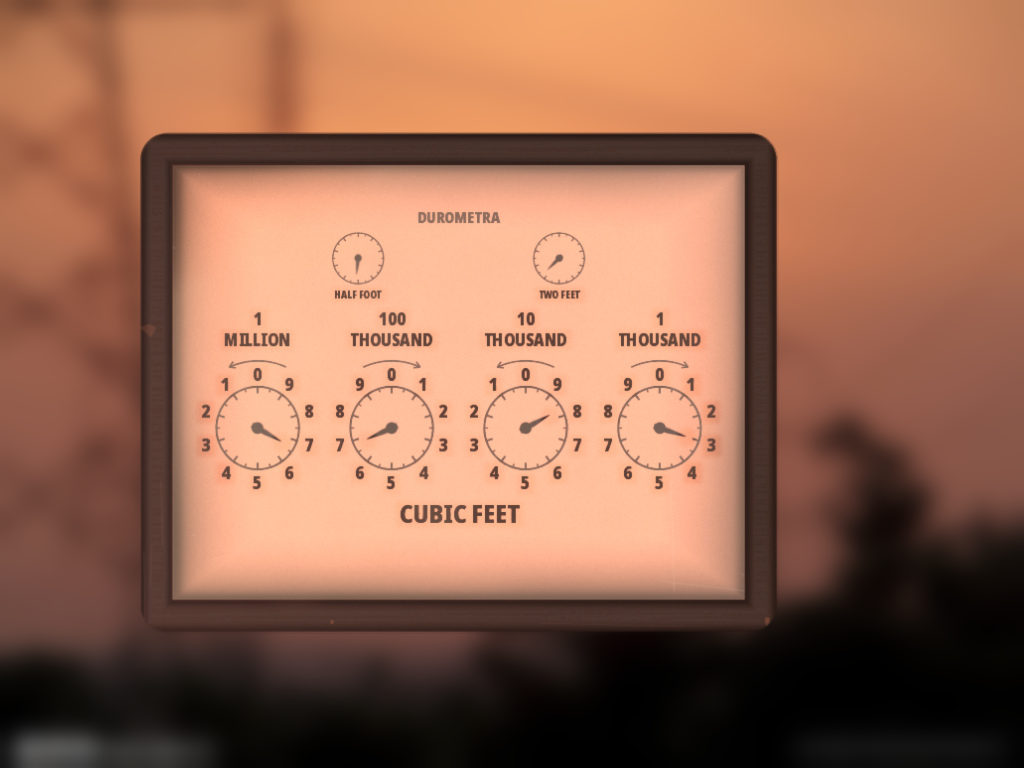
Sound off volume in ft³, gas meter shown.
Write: 668300 ft³
